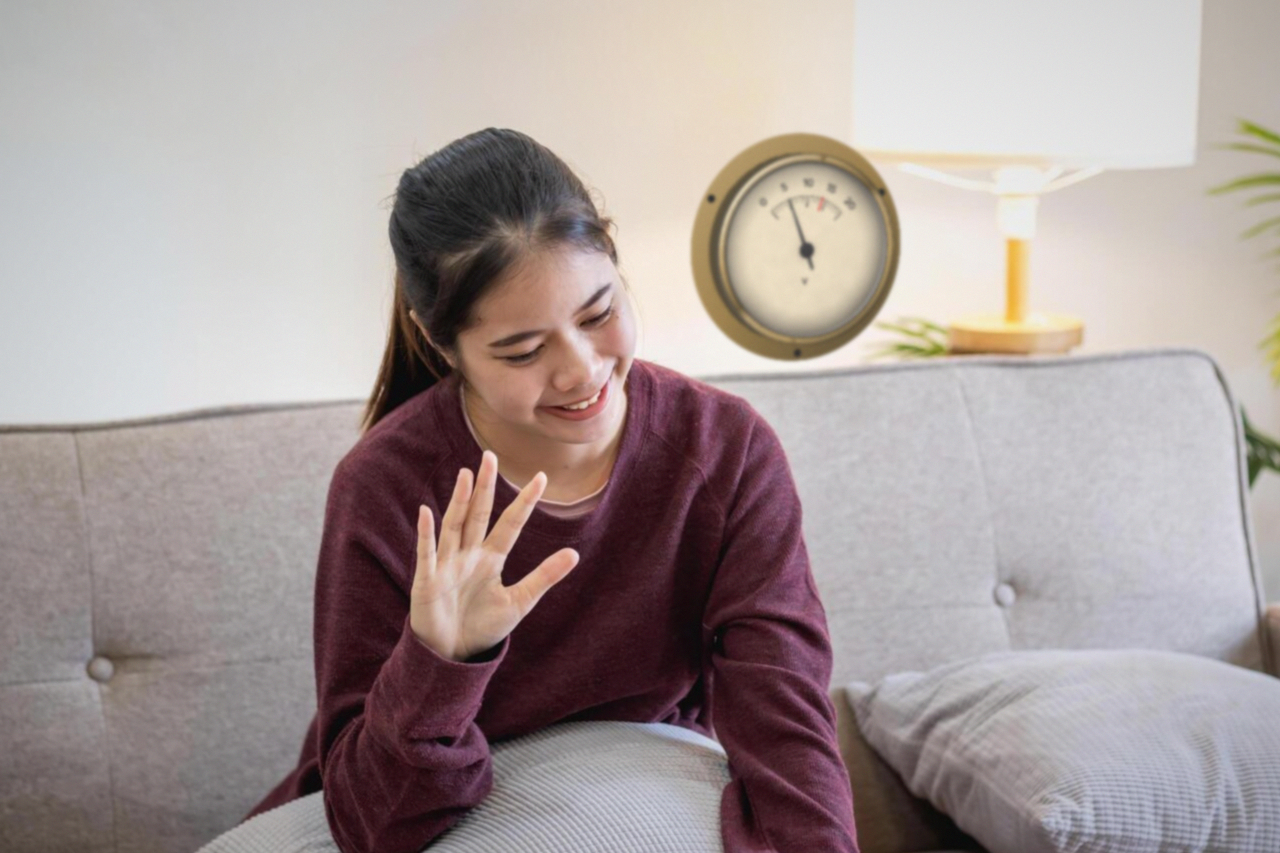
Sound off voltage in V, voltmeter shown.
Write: 5 V
